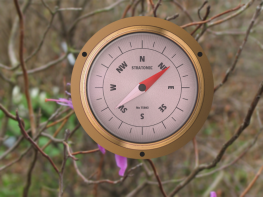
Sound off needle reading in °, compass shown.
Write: 52.5 °
